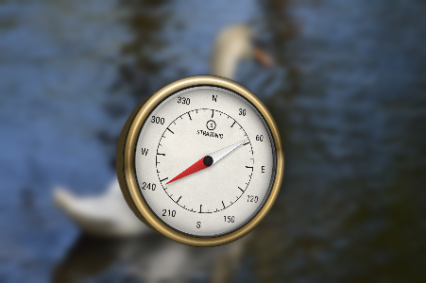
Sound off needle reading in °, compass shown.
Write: 235 °
